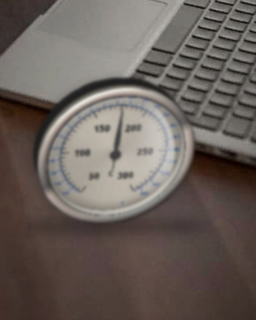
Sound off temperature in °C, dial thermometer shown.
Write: 175 °C
